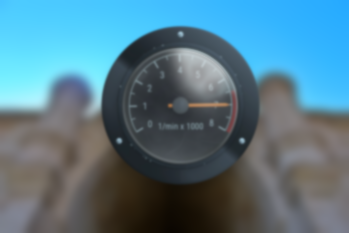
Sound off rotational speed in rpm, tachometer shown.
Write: 7000 rpm
